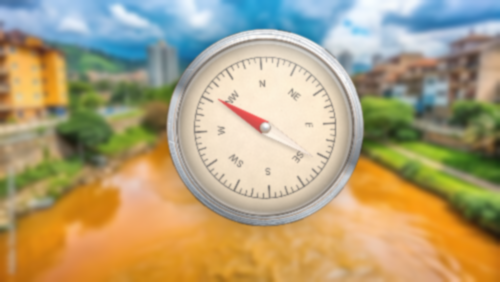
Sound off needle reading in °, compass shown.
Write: 305 °
